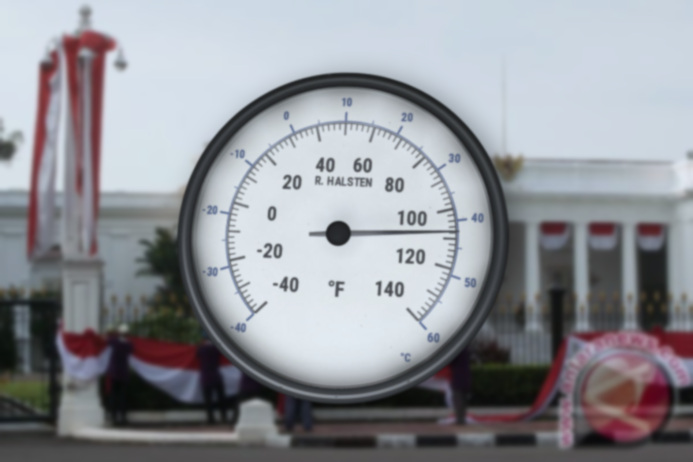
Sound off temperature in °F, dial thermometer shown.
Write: 108 °F
